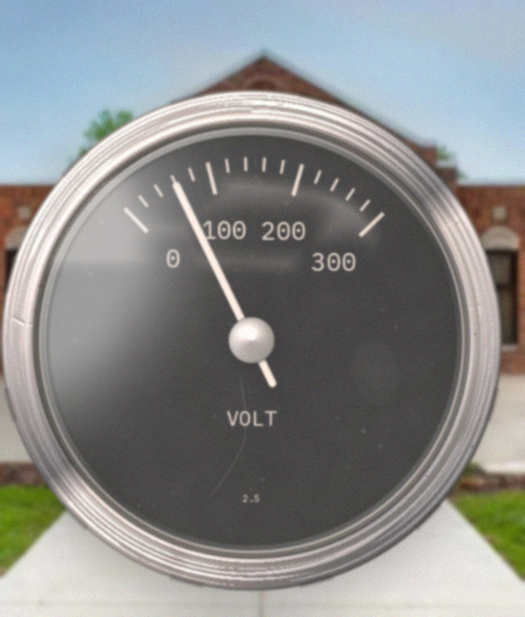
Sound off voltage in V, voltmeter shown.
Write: 60 V
